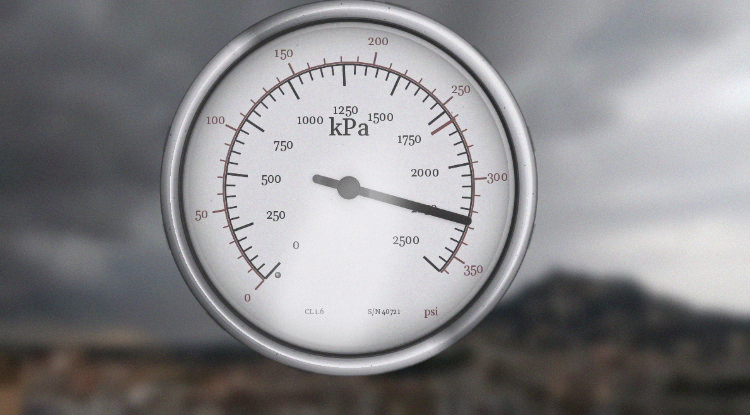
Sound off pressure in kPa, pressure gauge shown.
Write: 2250 kPa
